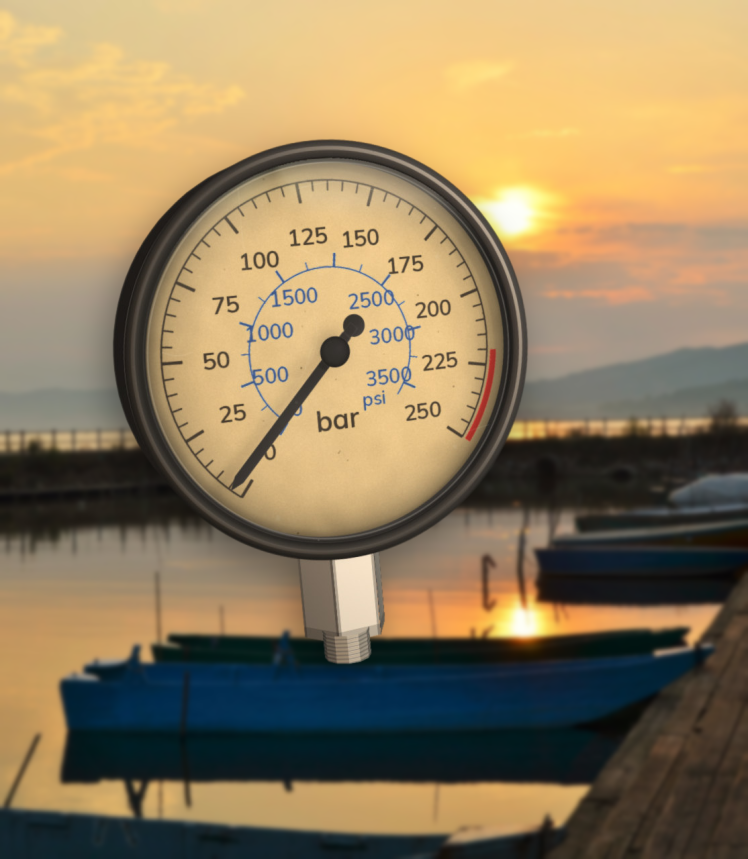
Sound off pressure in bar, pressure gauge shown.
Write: 5 bar
